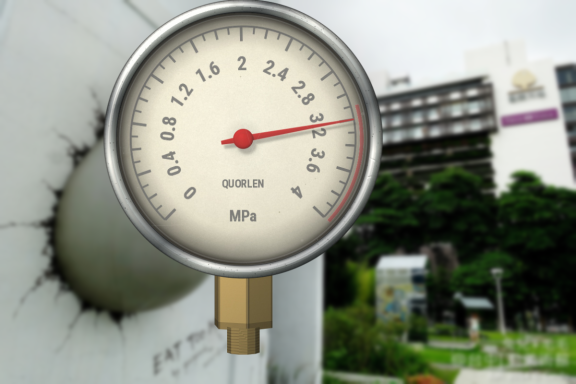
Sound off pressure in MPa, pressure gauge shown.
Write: 3.2 MPa
